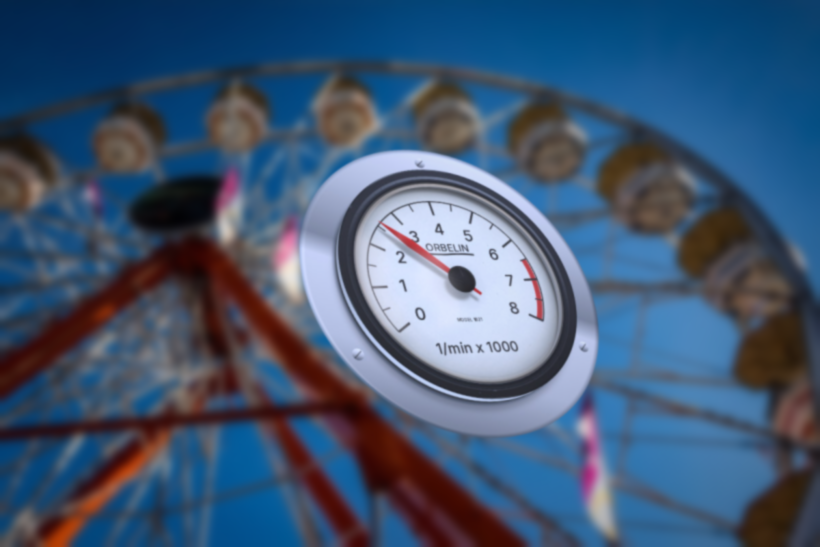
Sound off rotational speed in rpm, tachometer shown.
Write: 2500 rpm
